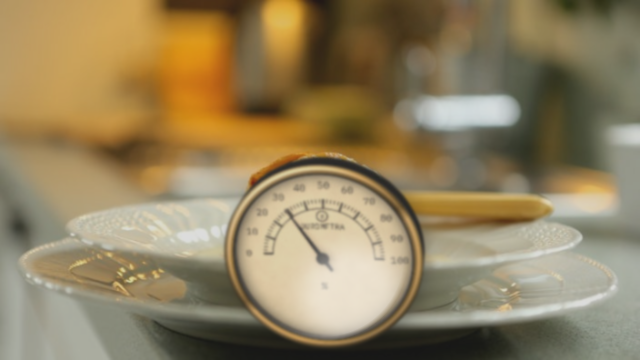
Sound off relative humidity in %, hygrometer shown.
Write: 30 %
